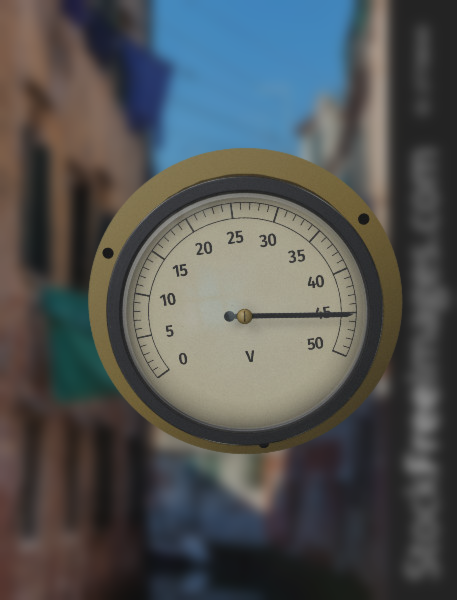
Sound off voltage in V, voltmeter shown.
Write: 45 V
